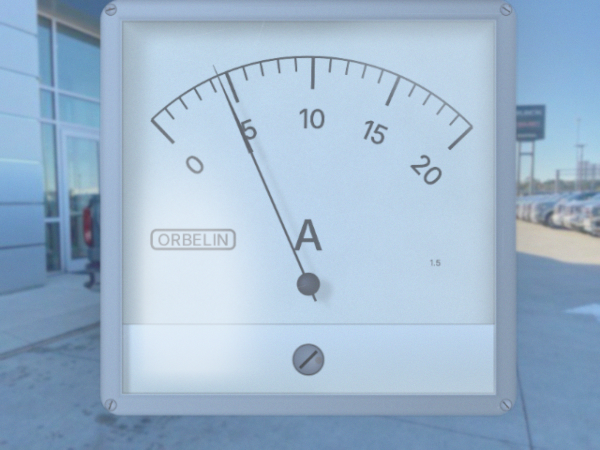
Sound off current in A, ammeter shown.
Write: 4.5 A
